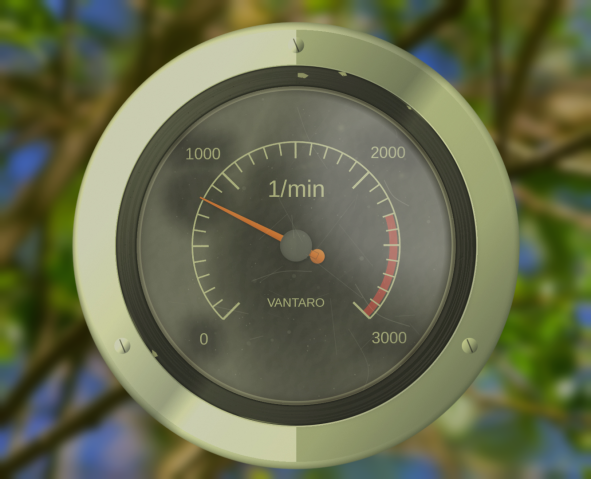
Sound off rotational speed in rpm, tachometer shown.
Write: 800 rpm
